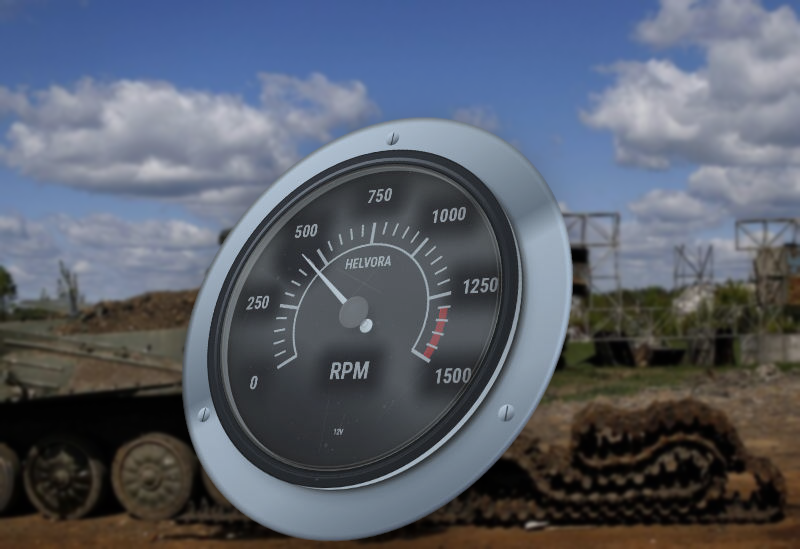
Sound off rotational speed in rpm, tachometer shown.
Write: 450 rpm
